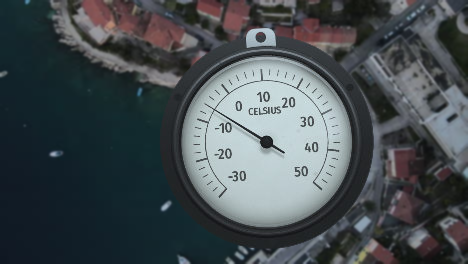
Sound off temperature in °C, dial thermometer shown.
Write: -6 °C
